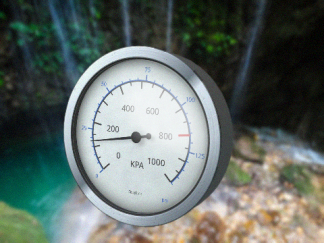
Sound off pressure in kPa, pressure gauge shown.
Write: 125 kPa
